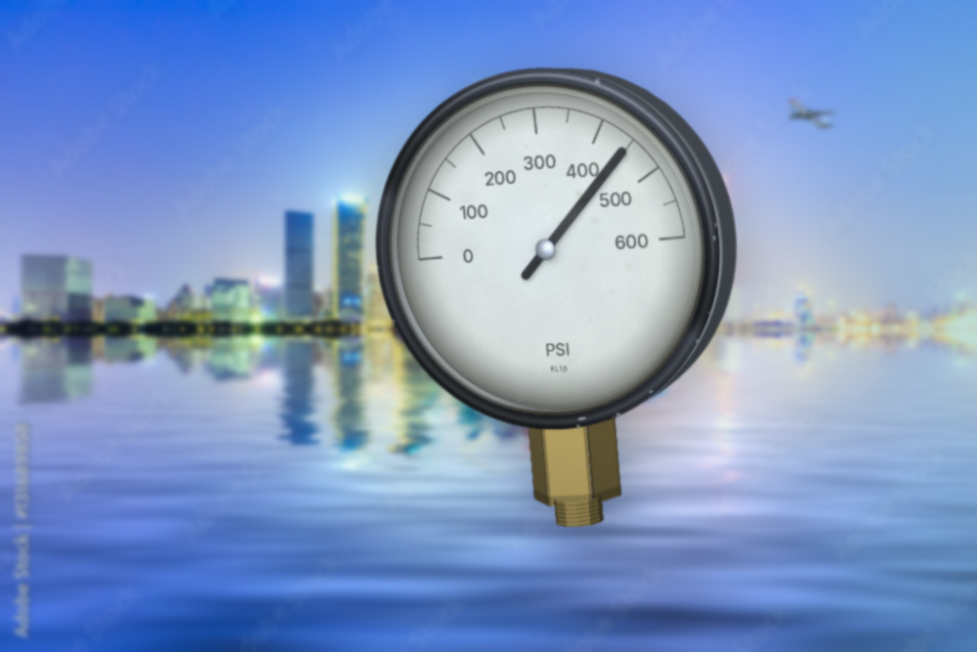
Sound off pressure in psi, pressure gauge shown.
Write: 450 psi
